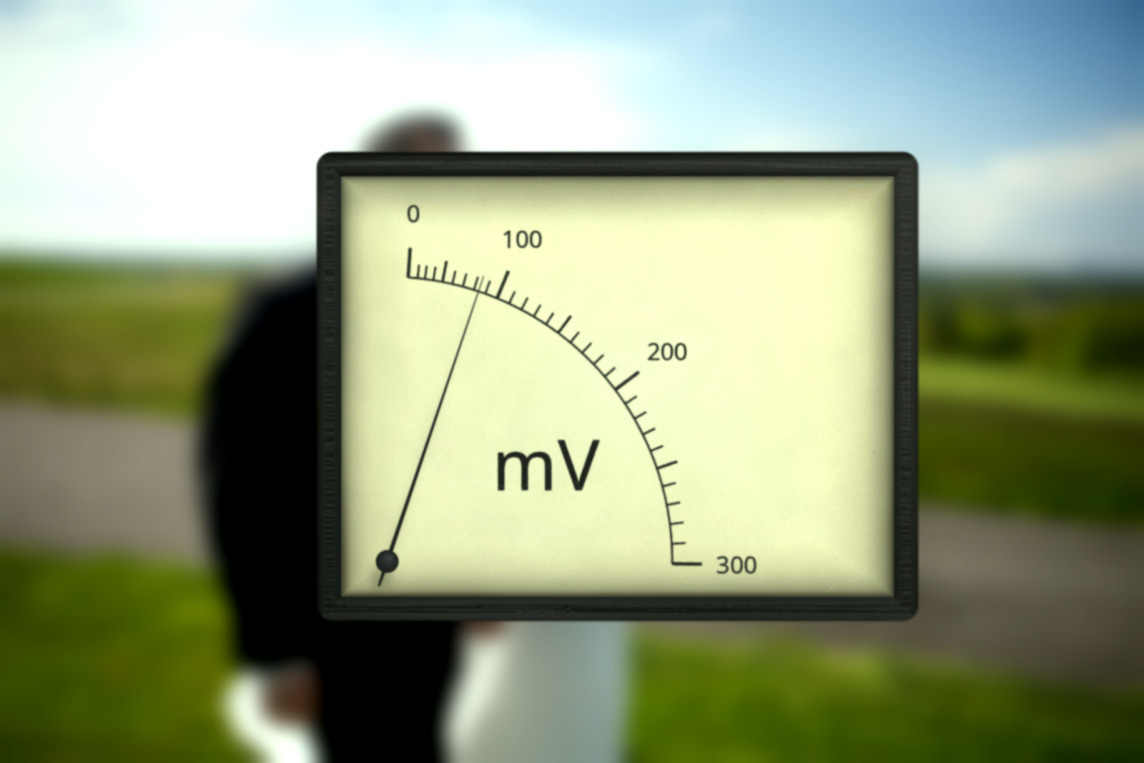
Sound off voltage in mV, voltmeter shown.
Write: 85 mV
